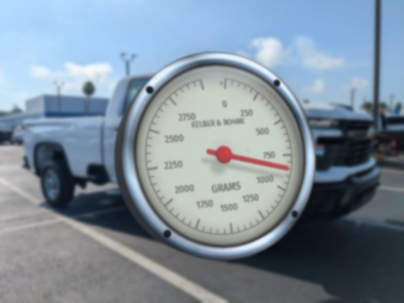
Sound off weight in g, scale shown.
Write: 850 g
